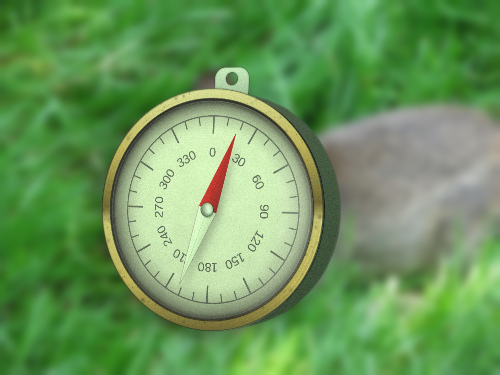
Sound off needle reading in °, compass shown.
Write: 20 °
